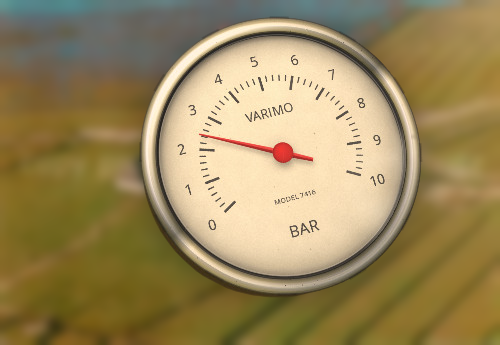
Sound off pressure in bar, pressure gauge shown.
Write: 2.4 bar
